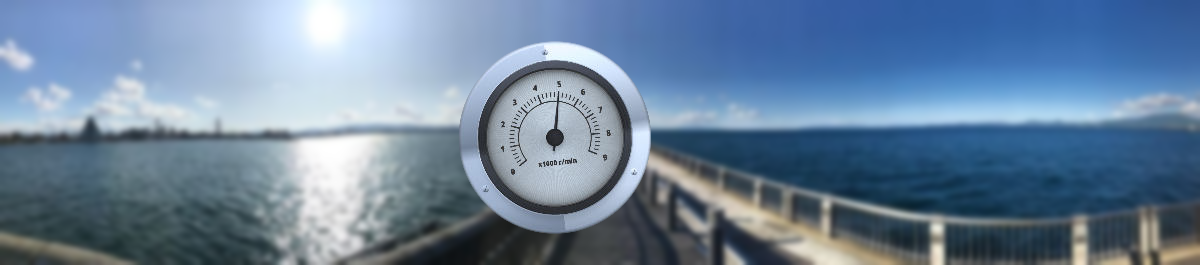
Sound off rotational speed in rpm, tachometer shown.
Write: 5000 rpm
